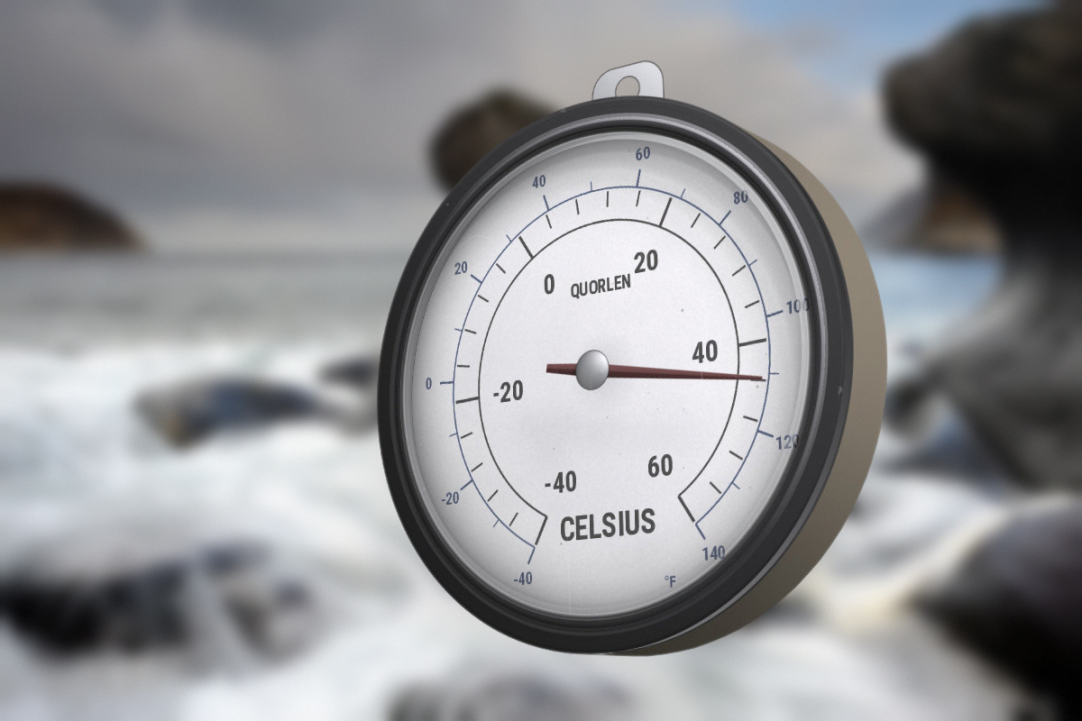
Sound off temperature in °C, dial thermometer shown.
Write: 44 °C
